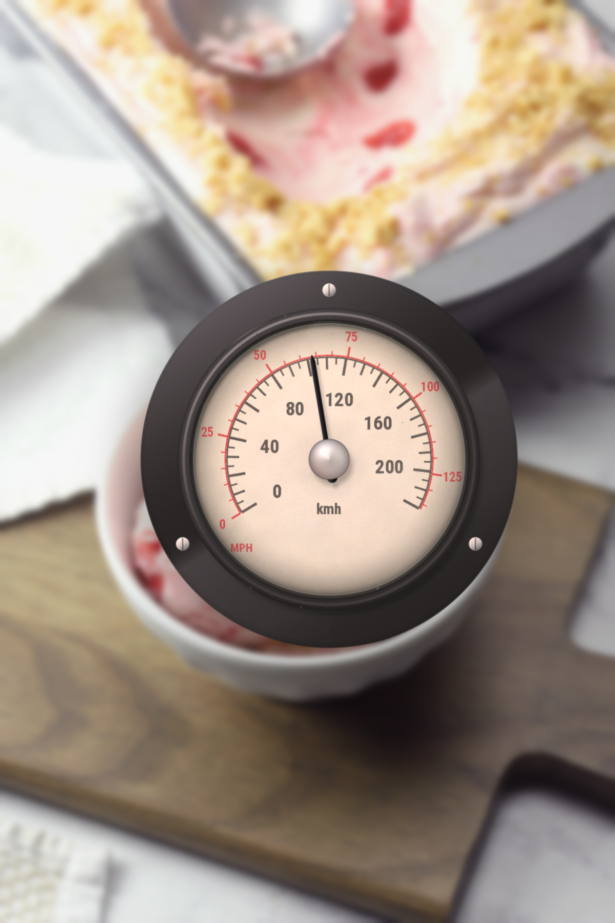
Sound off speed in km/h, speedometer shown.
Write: 102.5 km/h
